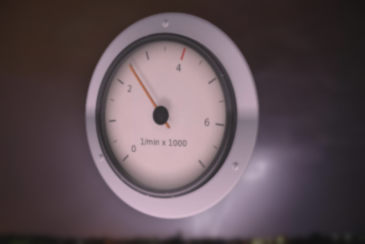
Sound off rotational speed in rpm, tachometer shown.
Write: 2500 rpm
